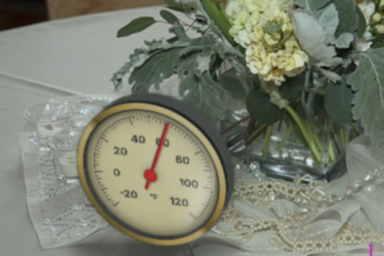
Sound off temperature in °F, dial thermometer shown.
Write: 60 °F
